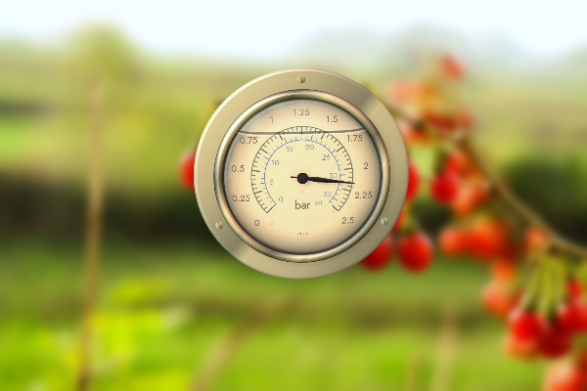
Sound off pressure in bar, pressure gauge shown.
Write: 2.15 bar
